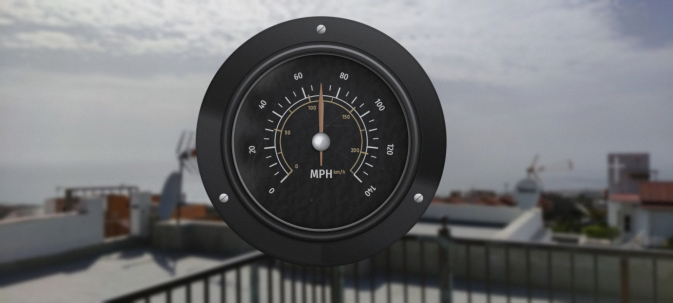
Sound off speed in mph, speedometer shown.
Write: 70 mph
